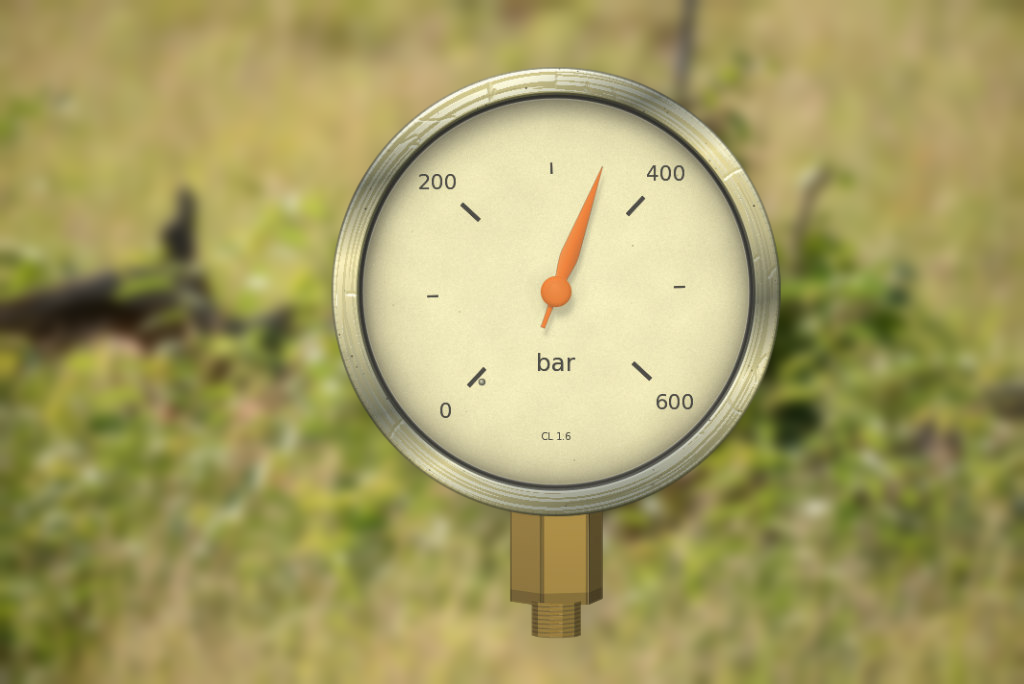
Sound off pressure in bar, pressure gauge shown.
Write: 350 bar
